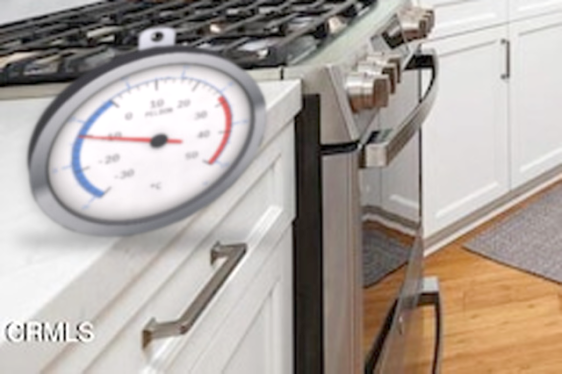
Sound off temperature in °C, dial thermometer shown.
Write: -10 °C
